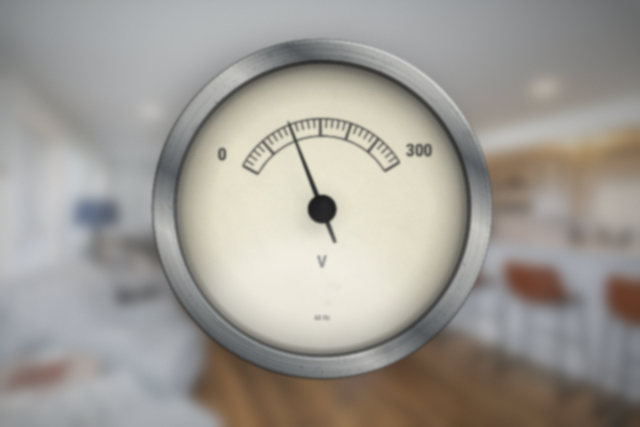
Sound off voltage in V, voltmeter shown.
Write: 100 V
